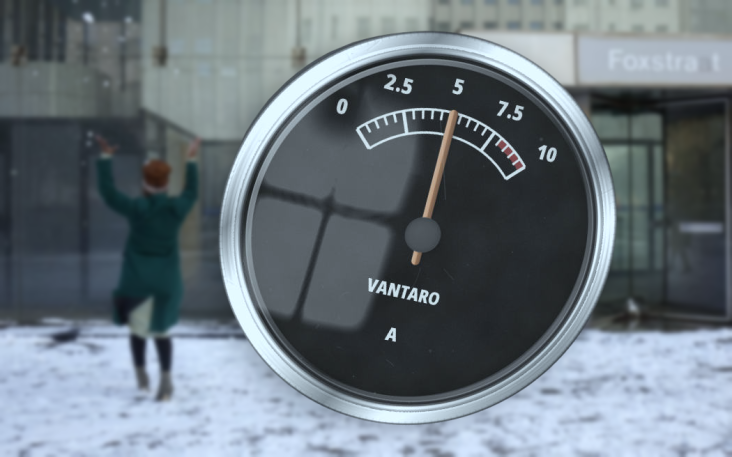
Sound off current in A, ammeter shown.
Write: 5 A
